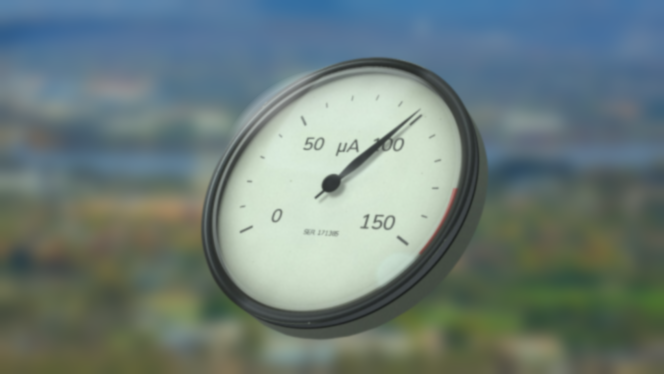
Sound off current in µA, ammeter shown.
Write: 100 µA
